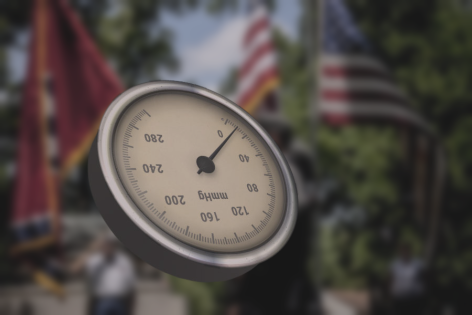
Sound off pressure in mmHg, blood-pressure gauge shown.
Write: 10 mmHg
